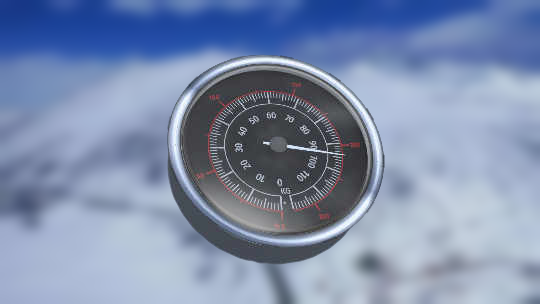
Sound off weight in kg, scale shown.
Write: 95 kg
